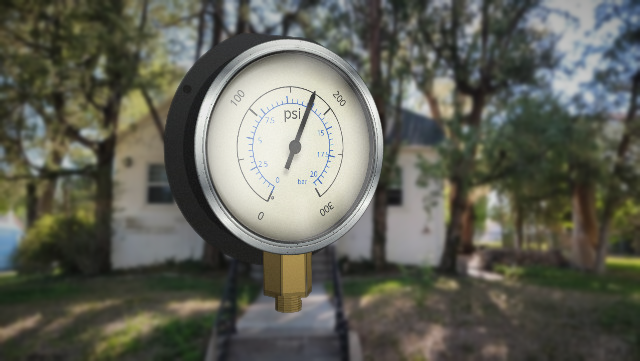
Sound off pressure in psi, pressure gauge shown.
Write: 175 psi
